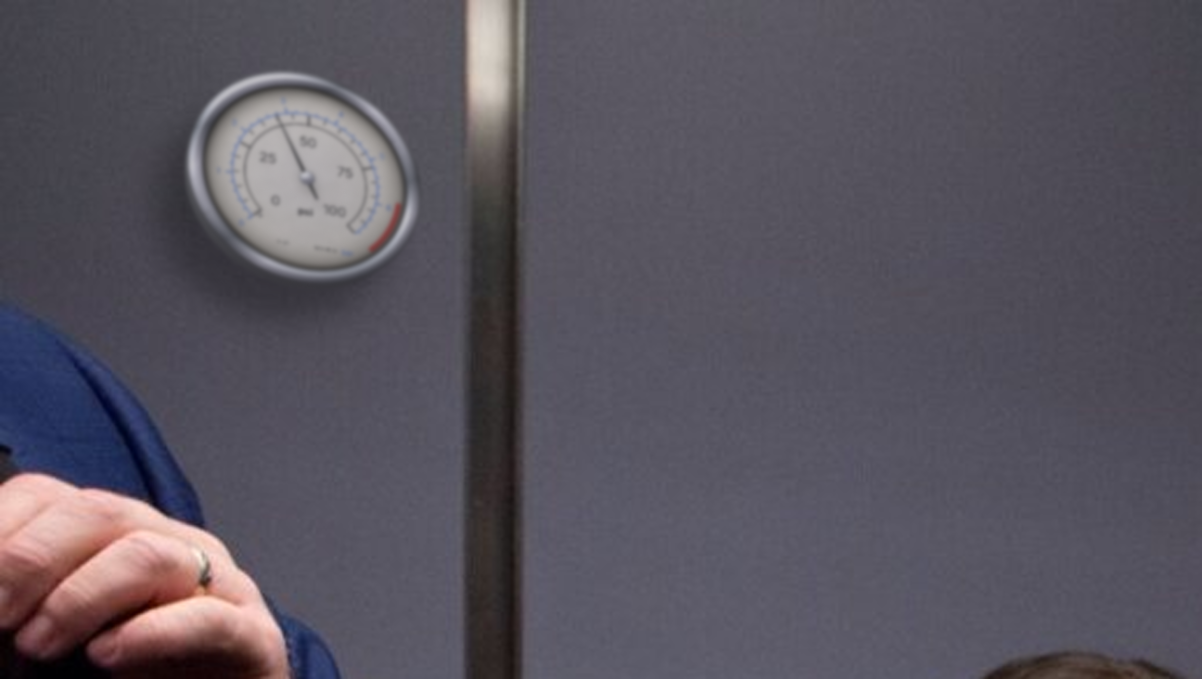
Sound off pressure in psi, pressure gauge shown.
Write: 40 psi
